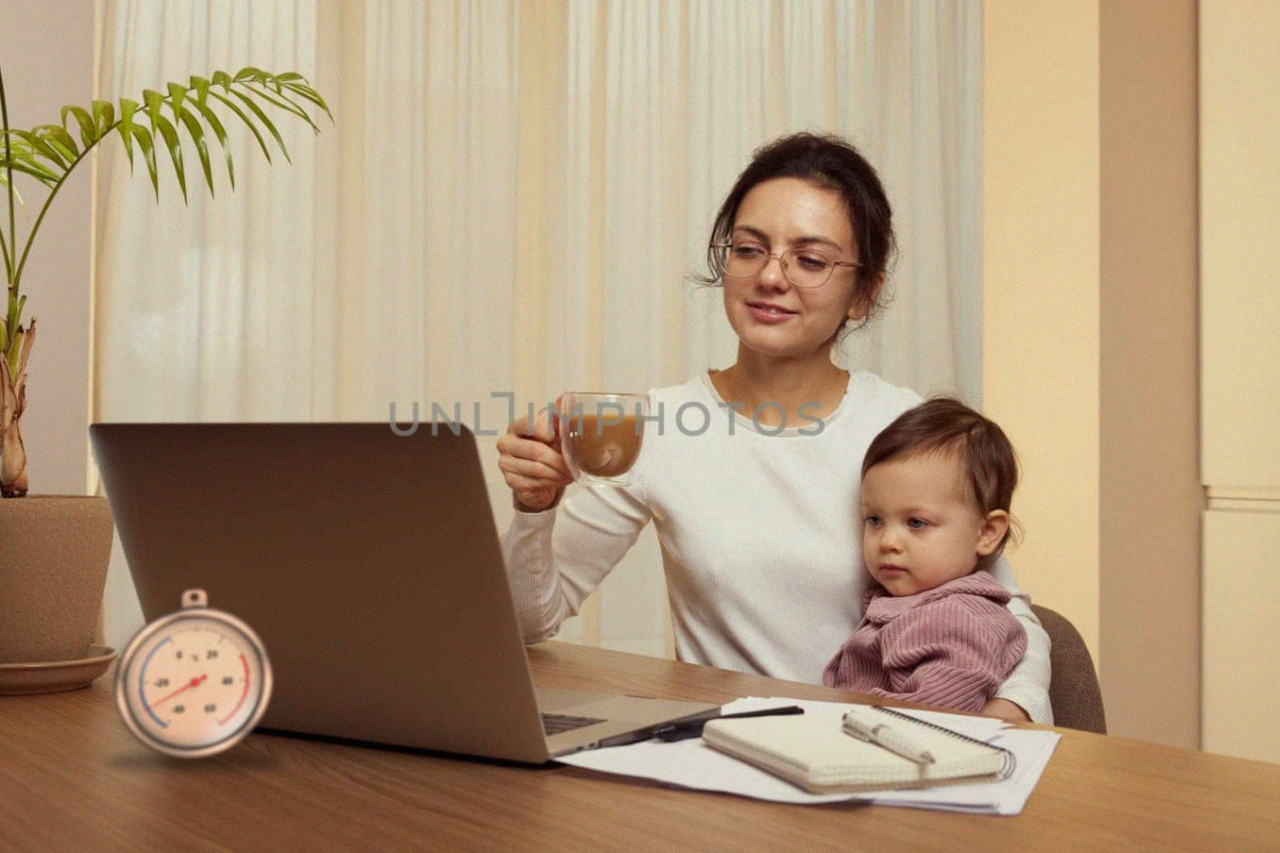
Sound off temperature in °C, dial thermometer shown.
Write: -30 °C
